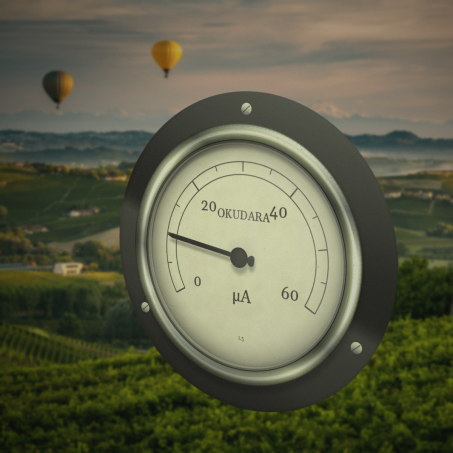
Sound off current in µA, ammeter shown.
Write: 10 µA
